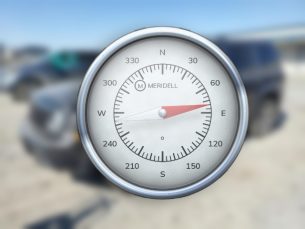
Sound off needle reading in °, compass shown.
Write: 80 °
